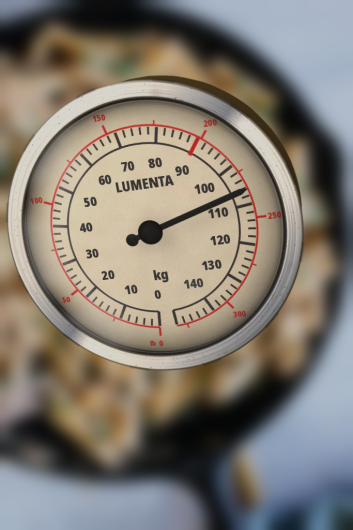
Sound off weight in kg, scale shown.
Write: 106 kg
